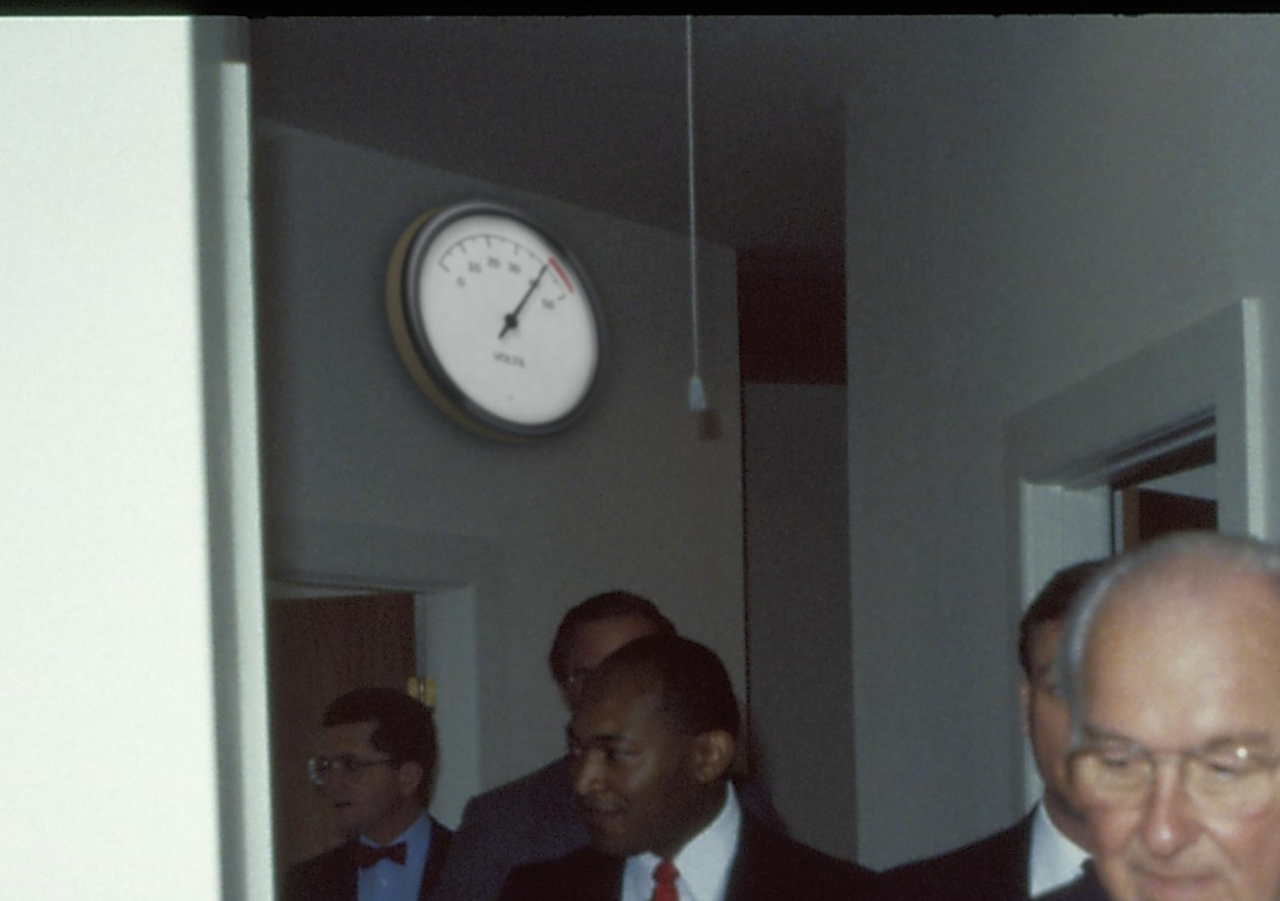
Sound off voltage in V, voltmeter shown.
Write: 40 V
